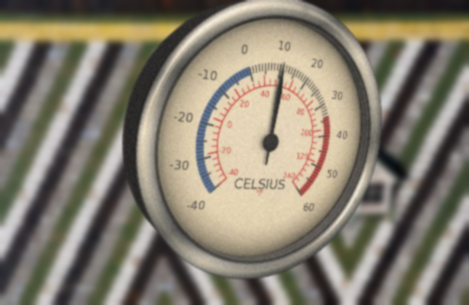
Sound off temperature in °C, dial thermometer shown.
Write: 10 °C
